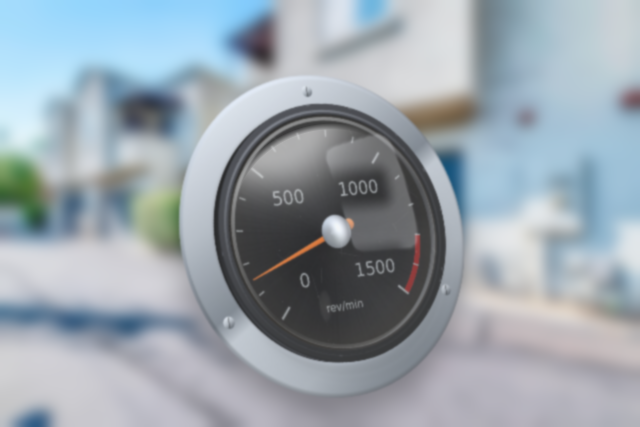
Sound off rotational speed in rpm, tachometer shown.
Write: 150 rpm
